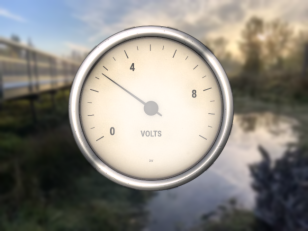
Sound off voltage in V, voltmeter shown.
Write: 2.75 V
